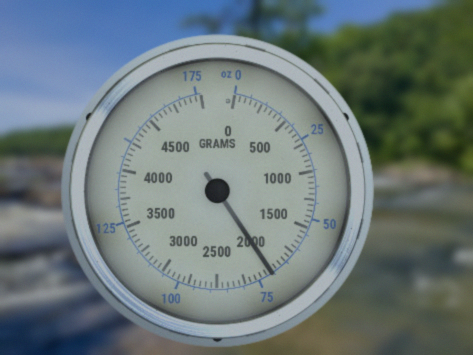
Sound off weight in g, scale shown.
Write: 2000 g
